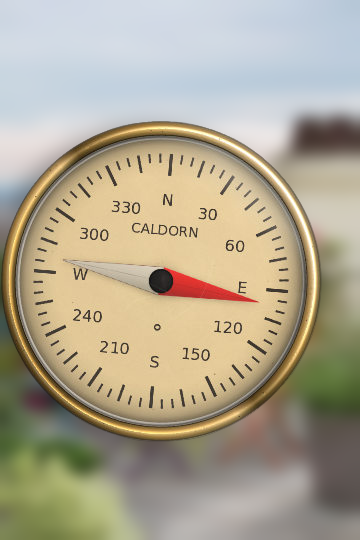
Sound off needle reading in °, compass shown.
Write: 97.5 °
